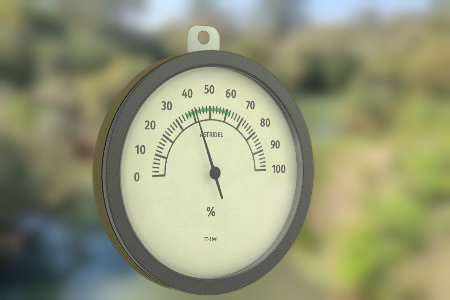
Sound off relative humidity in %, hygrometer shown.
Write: 40 %
